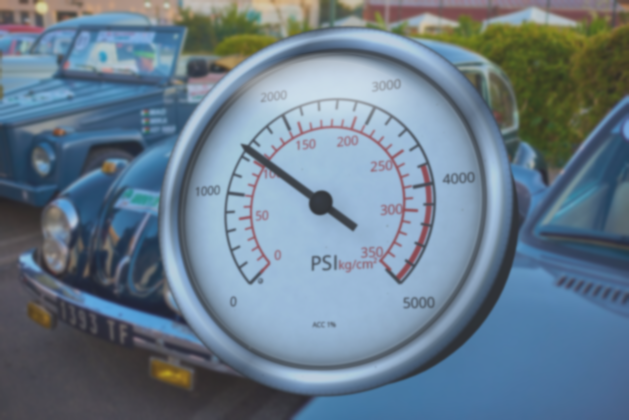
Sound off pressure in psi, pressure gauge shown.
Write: 1500 psi
